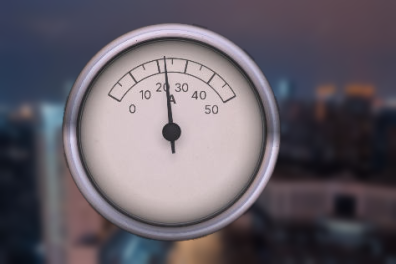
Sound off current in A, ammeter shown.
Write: 22.5 A
